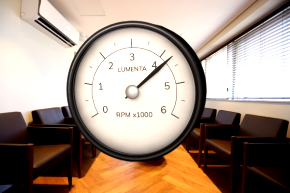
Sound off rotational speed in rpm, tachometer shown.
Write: 4250 rpm
